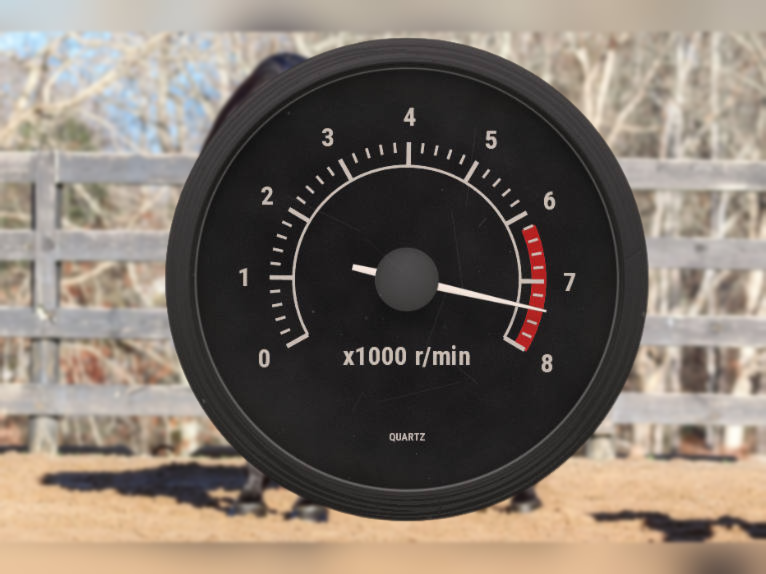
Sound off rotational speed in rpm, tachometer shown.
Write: 7400 rpm
